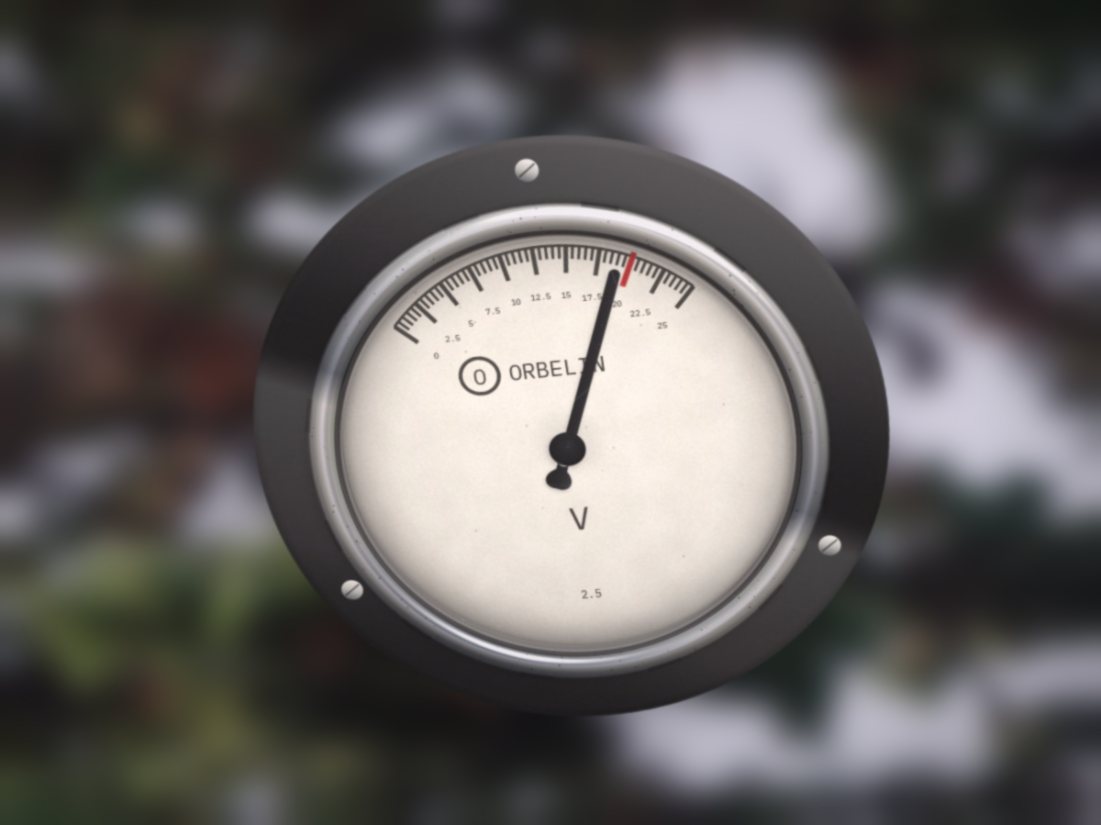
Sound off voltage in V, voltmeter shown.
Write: 19 V
